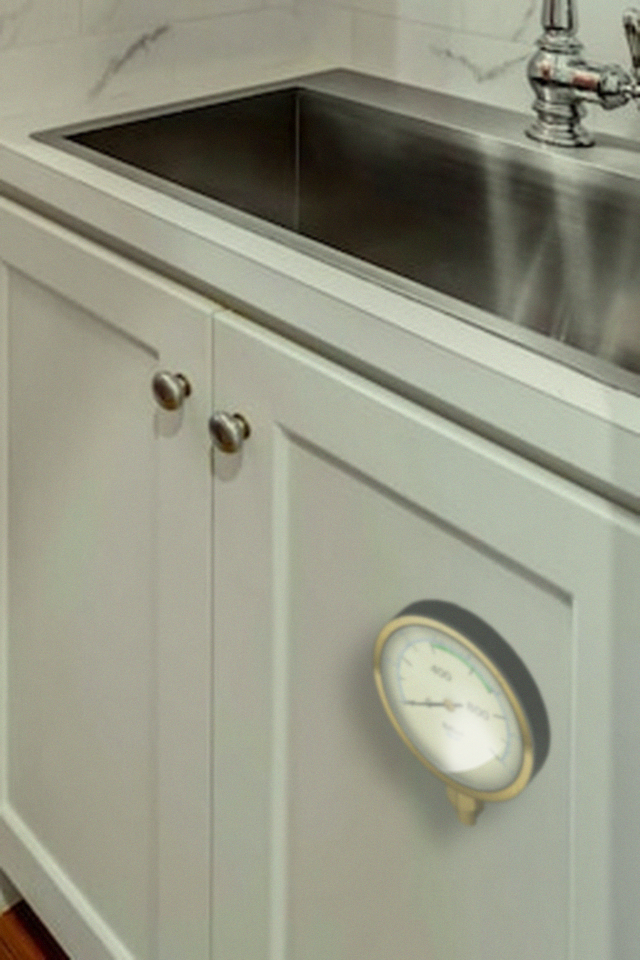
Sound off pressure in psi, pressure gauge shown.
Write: 0 psi
